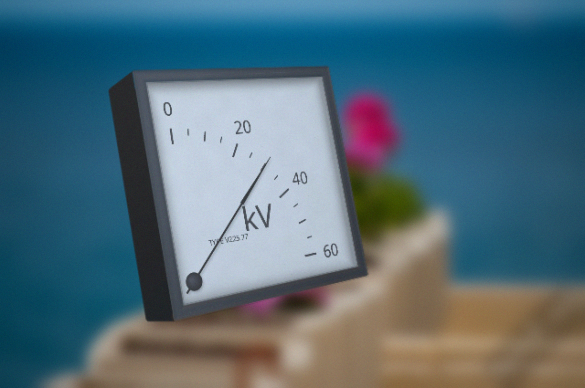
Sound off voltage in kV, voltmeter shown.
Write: 30 kV
